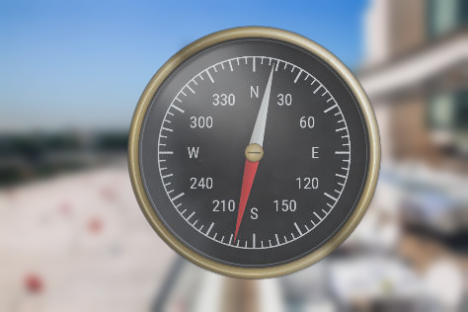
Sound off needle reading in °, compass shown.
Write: 192.5 °
